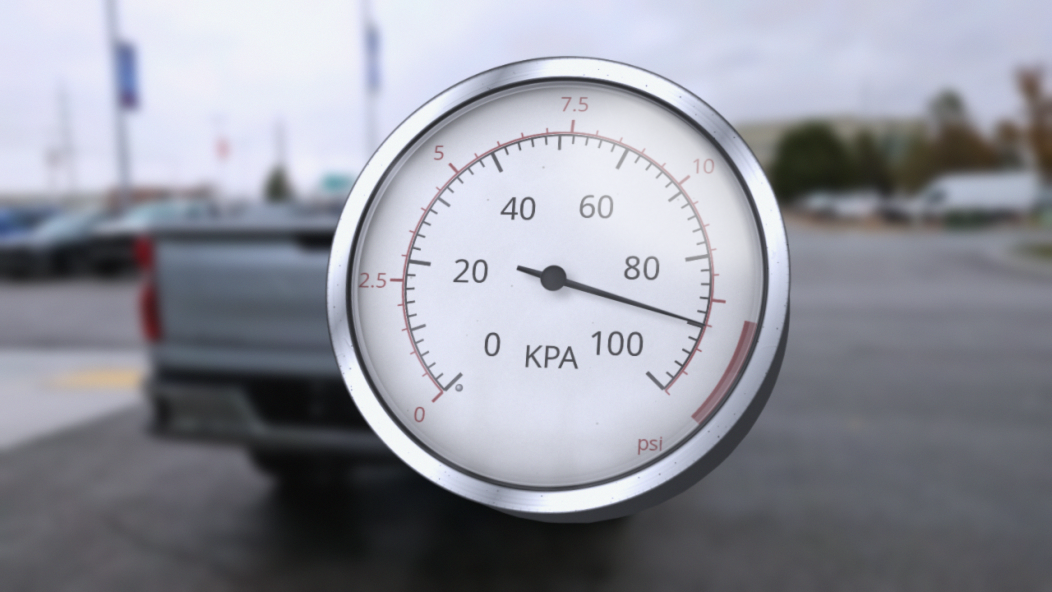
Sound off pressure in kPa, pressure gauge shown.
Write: 90 kPa
